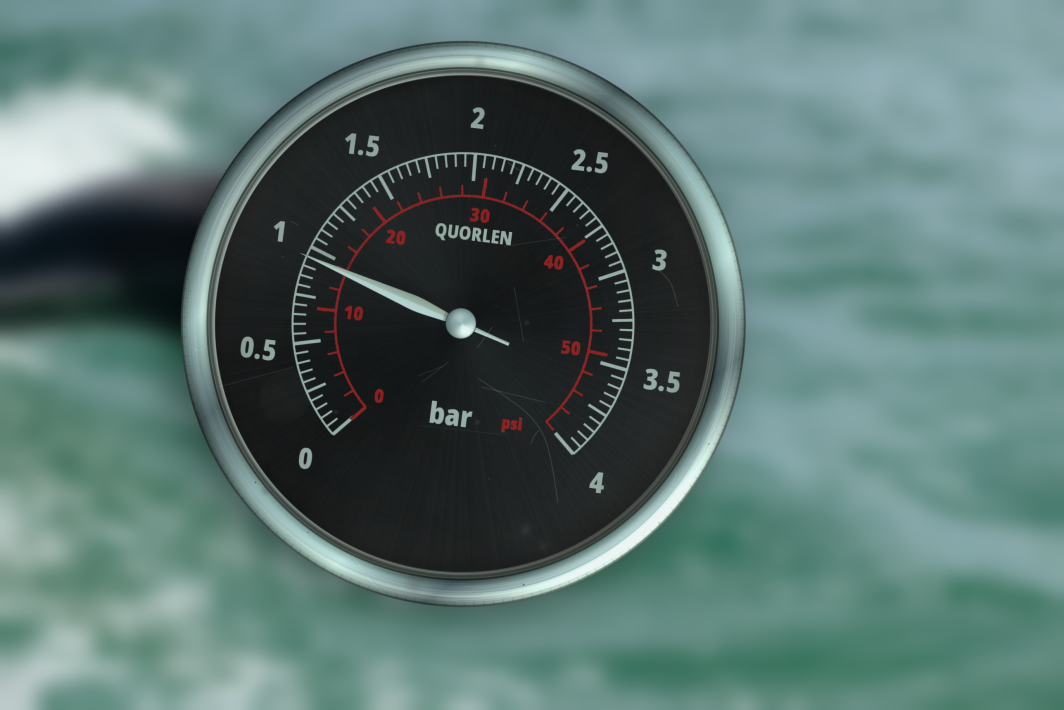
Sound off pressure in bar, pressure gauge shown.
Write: 0.95 bar
